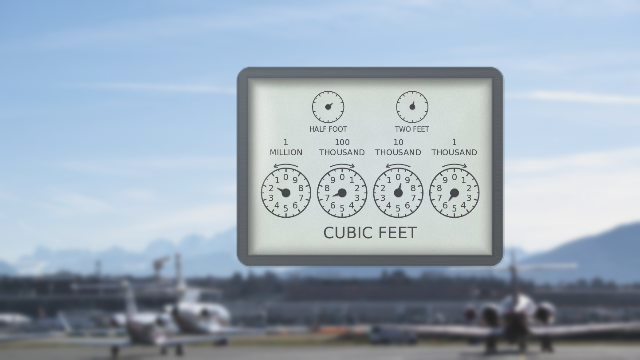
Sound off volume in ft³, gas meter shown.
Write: 169600 ft³
